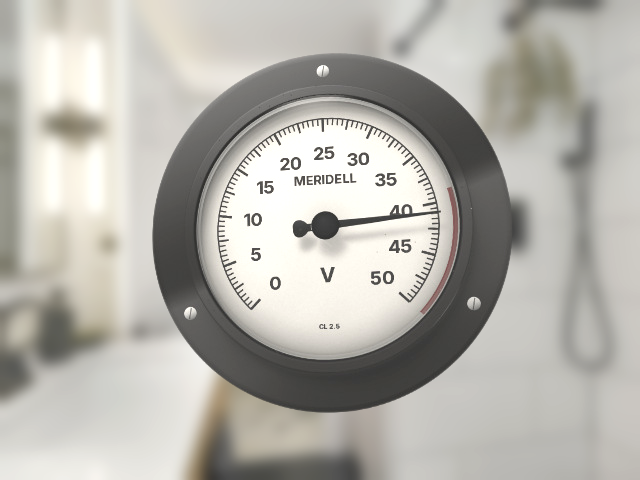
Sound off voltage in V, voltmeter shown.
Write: 41 V
